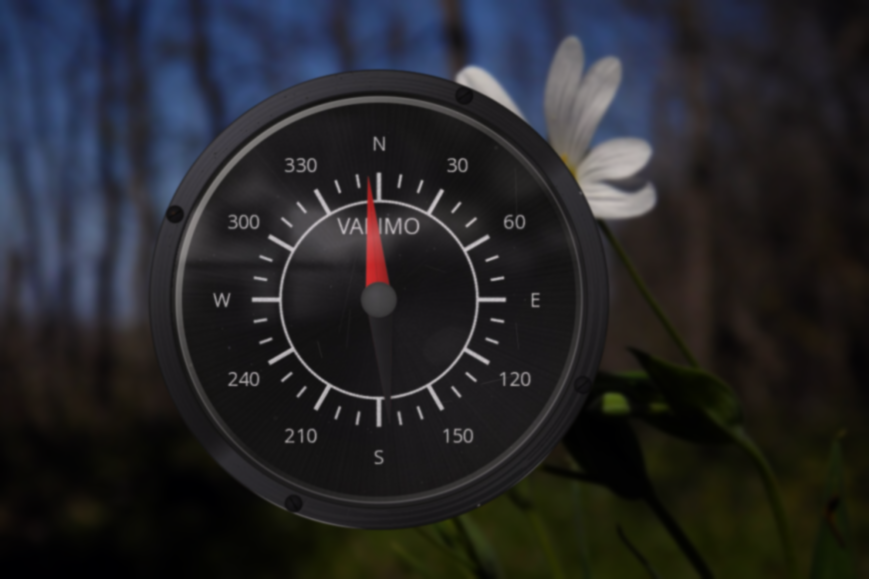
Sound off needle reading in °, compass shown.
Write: 355 °
